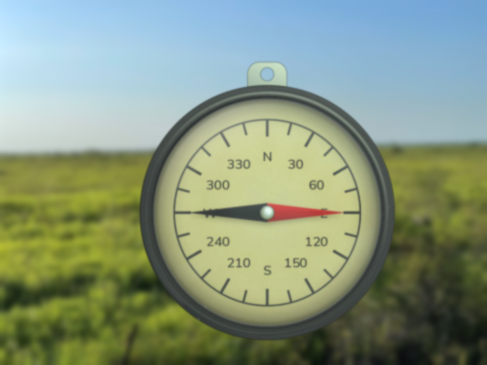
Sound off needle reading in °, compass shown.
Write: 90 °
